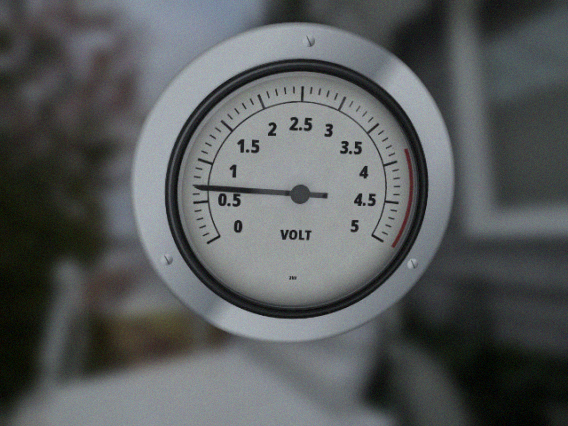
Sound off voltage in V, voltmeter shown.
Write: 0.7 V
